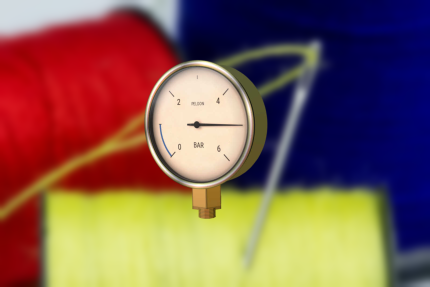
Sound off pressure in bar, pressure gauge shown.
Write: 5 bar
